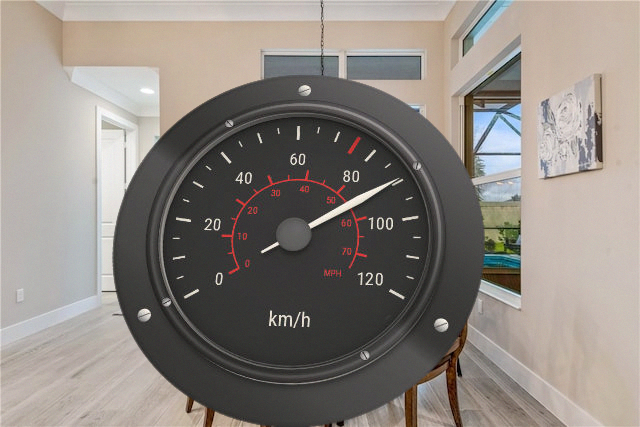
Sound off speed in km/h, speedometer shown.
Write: 90 km/h
